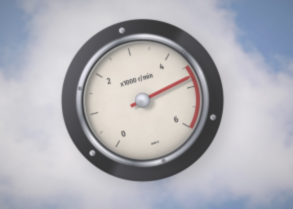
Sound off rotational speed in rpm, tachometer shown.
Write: 4750 rpm
